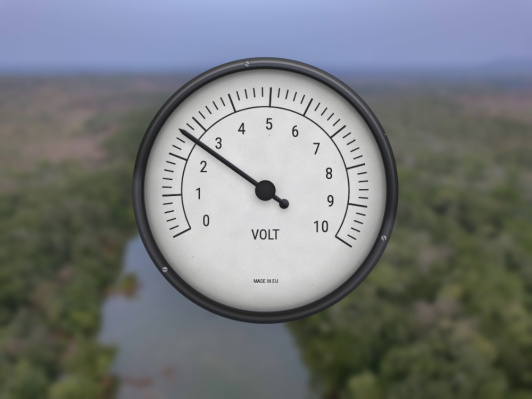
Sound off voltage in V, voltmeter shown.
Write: 2.6 V
